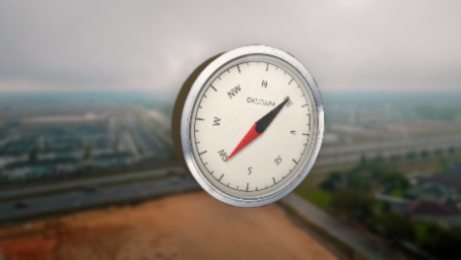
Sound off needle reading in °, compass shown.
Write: 220 °
